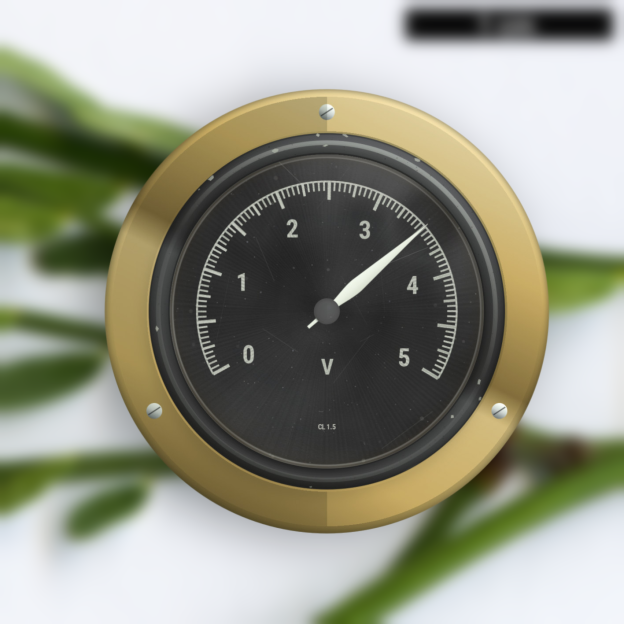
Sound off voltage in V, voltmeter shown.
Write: 3.5 V
